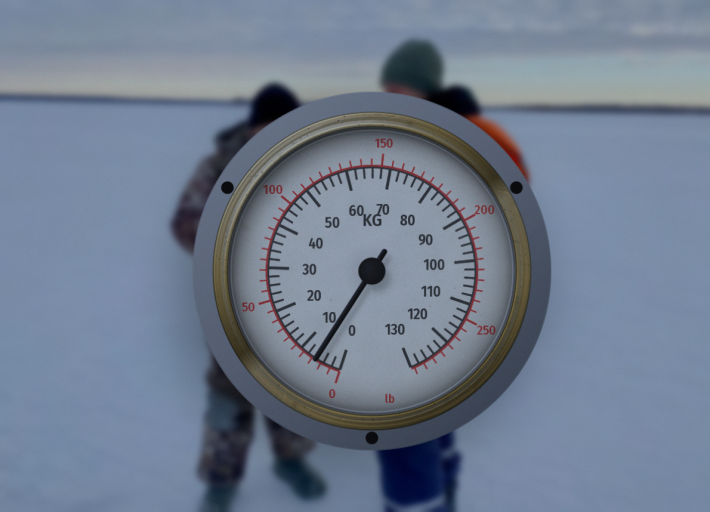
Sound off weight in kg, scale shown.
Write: 6 kg
